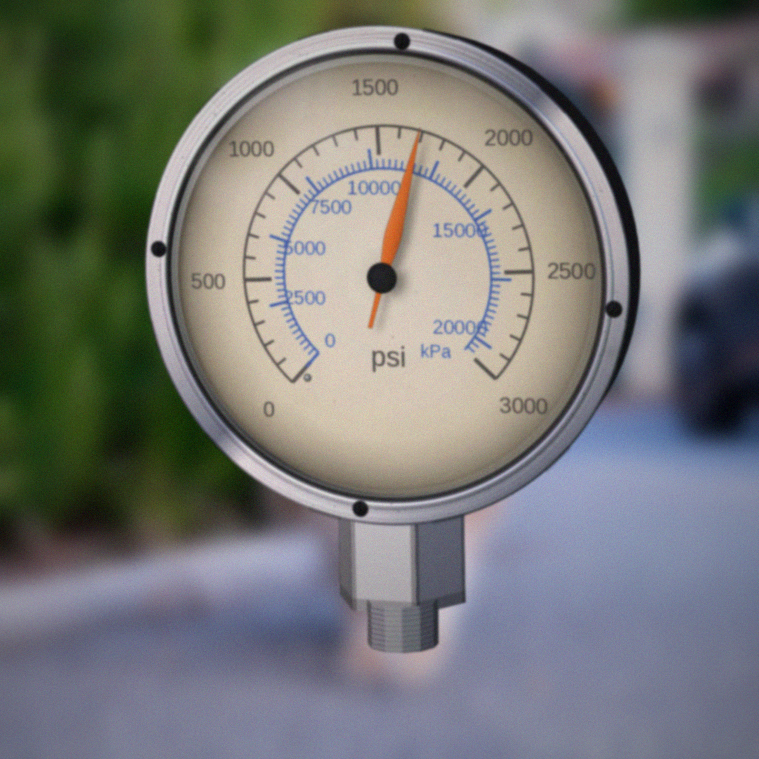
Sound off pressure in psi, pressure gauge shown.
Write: 1700 psi
